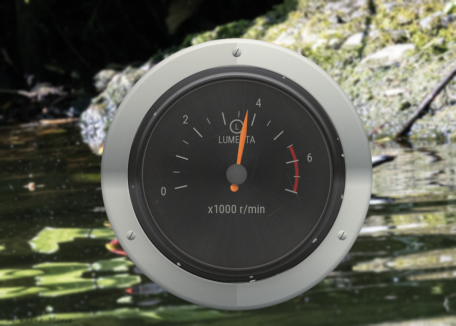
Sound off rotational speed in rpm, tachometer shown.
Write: 3750 rpm
